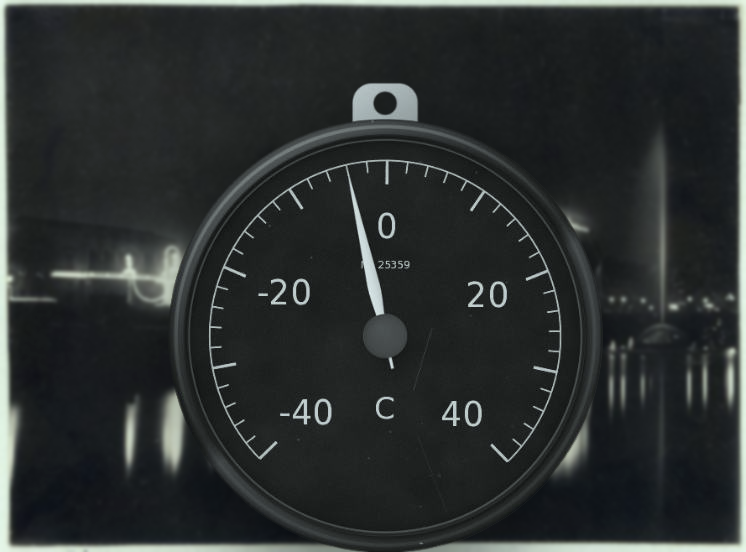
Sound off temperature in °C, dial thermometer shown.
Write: -4 °C
